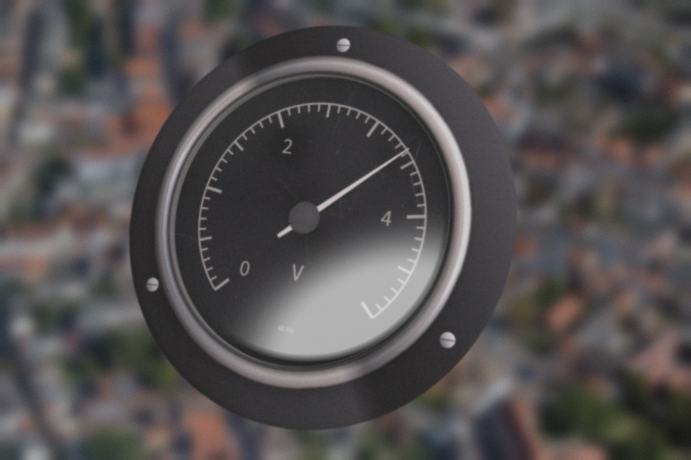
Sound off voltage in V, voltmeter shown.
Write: 3.4 V
